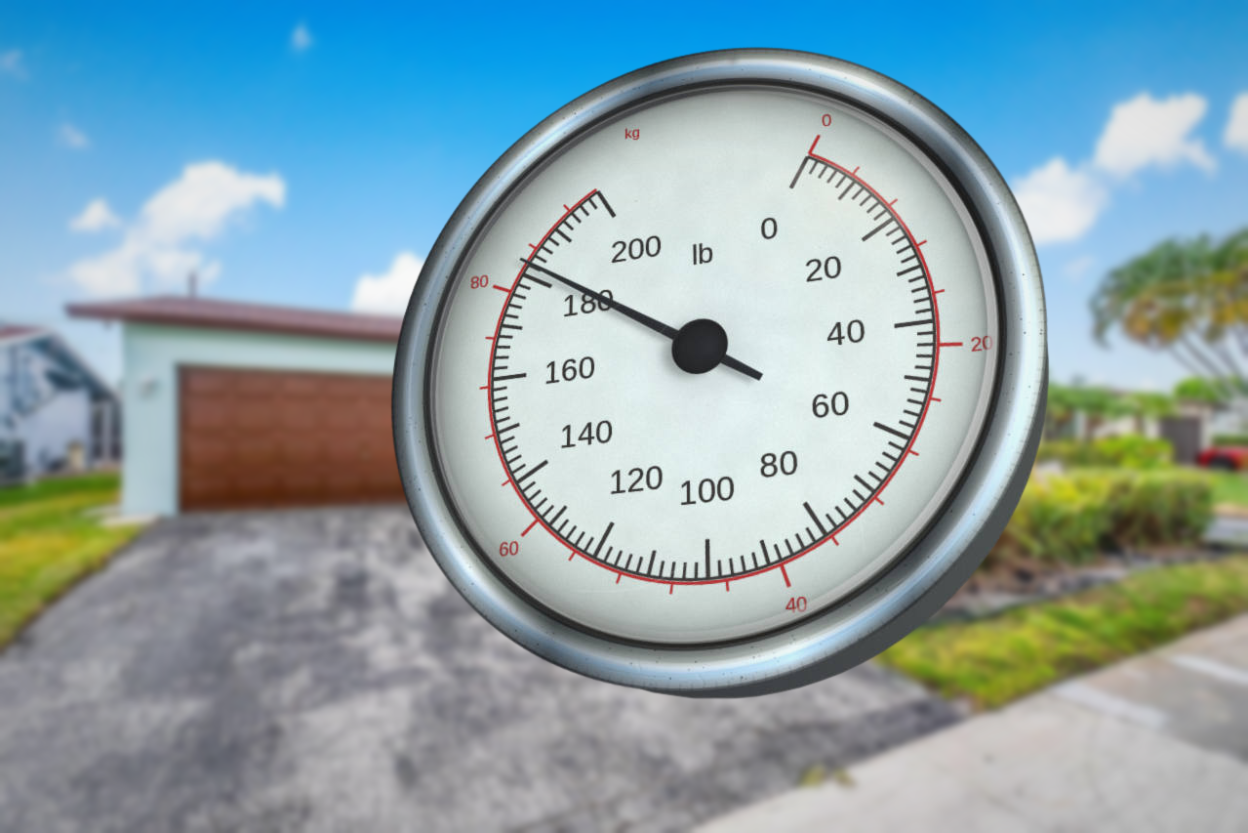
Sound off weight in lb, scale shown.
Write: 182 lb
